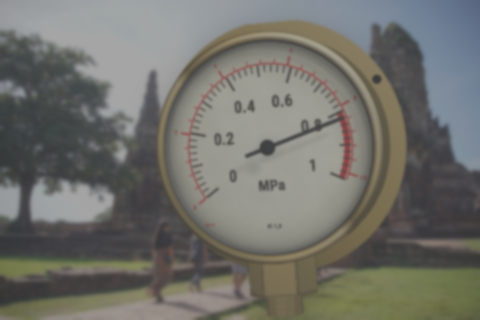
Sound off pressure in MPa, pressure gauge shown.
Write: 0.82 MPa
